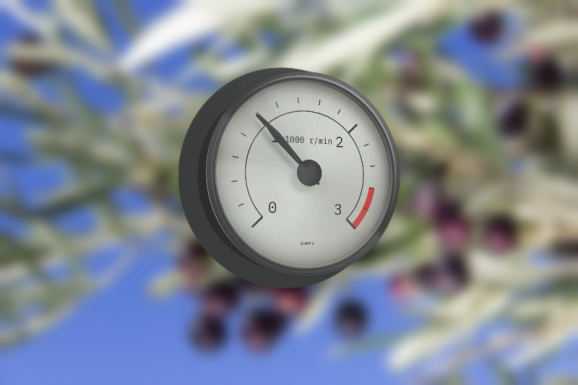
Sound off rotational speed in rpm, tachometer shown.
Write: 1000 rpm
